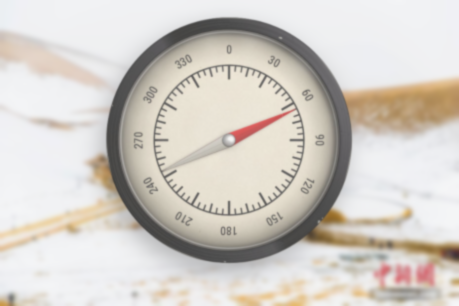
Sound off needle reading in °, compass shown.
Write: 65 °
